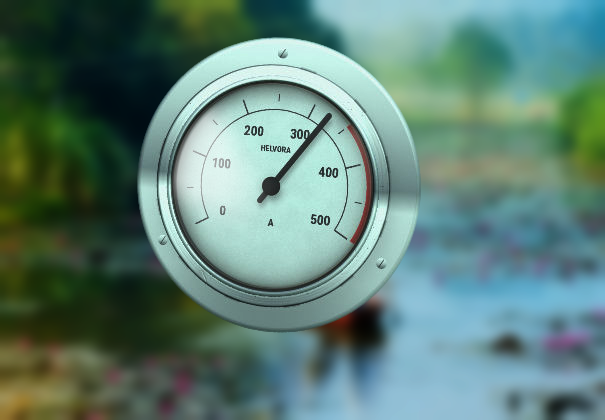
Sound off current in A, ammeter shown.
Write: 325 A
